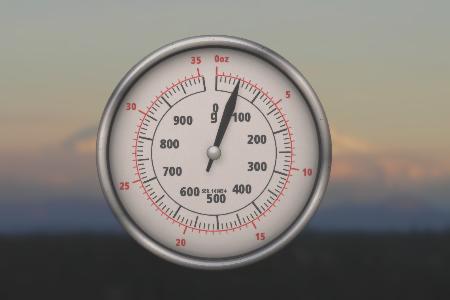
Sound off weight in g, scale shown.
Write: 50 g
